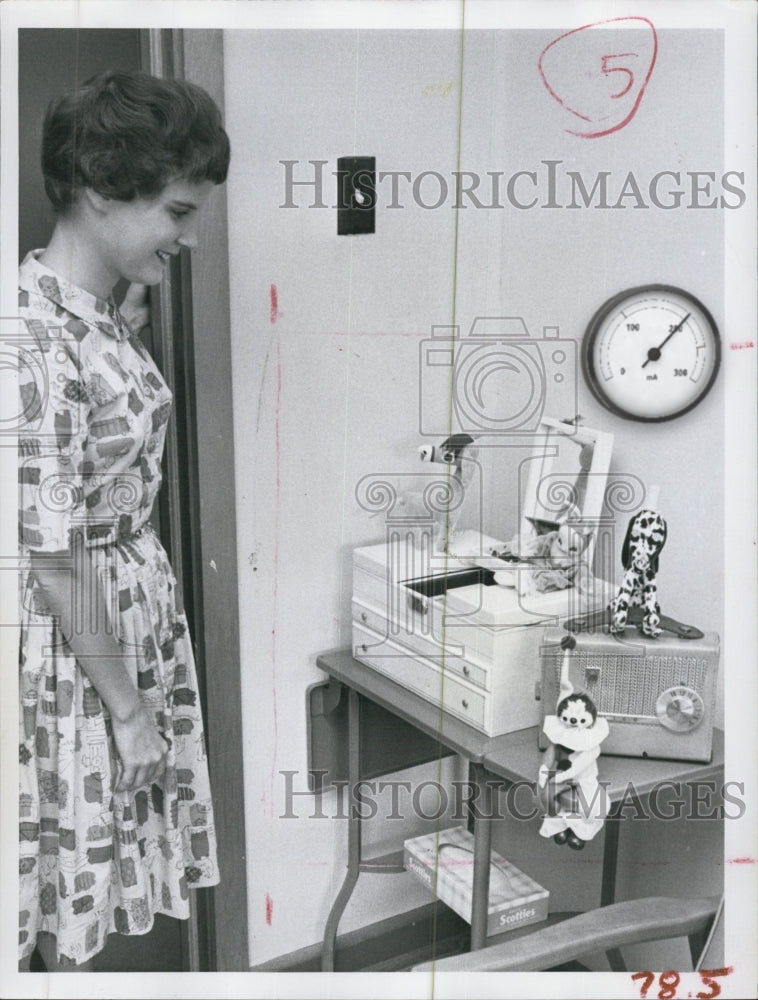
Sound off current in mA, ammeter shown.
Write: 200 mA
